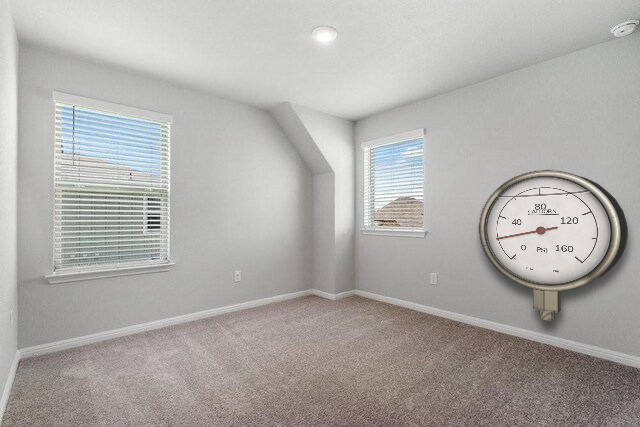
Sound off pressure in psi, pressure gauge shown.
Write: 20 psi
